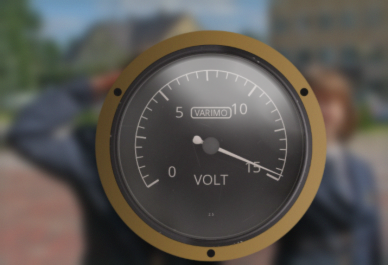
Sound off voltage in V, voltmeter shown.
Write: 14.75 V
